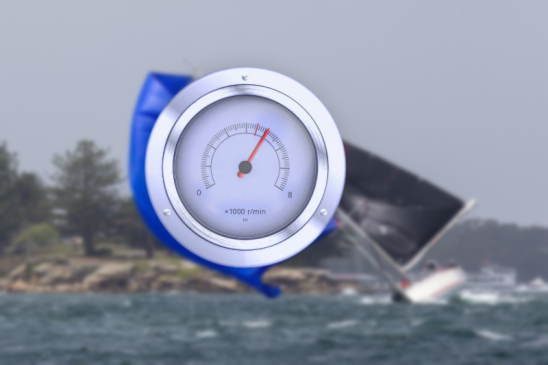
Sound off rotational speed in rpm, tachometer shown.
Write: 5000 rpm
